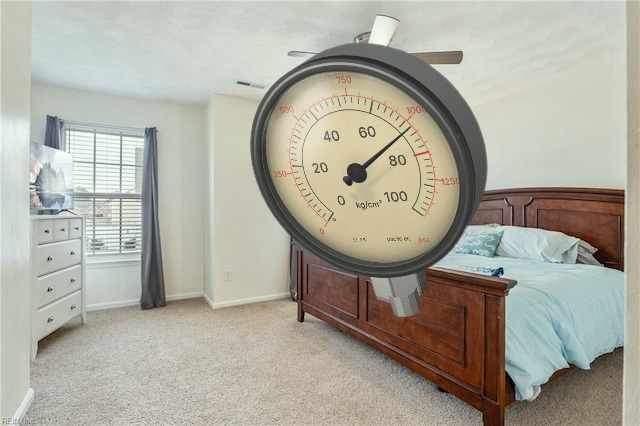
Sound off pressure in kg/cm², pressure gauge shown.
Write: 72 kg/cm²
